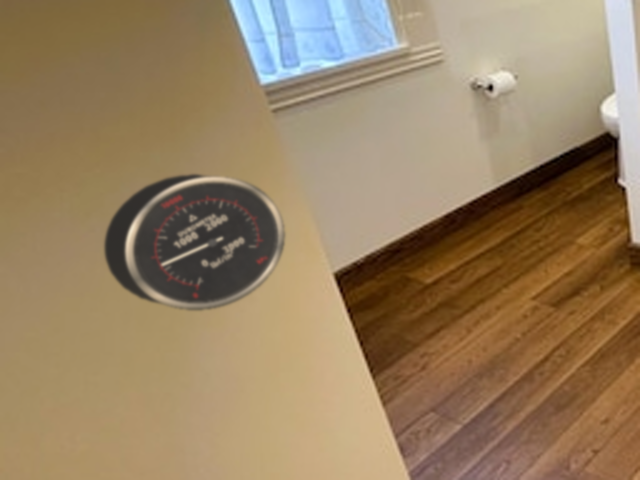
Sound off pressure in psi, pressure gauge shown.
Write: 600 psi
